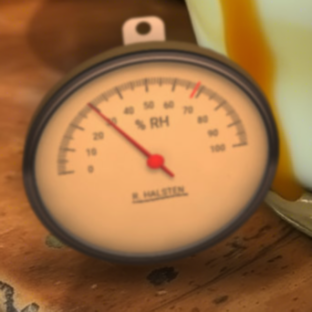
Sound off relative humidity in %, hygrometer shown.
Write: 30 %
